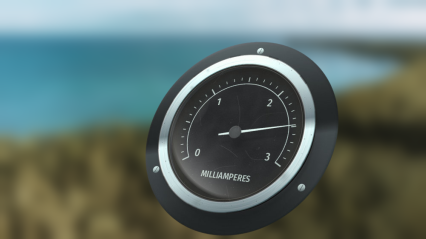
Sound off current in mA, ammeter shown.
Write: 2.5 mA
